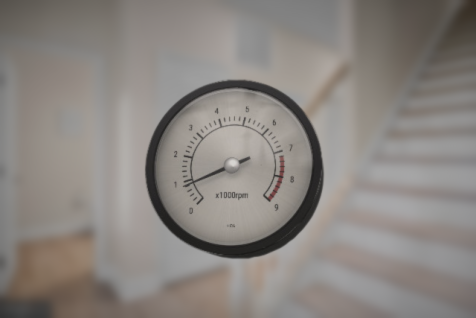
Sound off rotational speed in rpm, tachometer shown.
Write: 800 rpm
